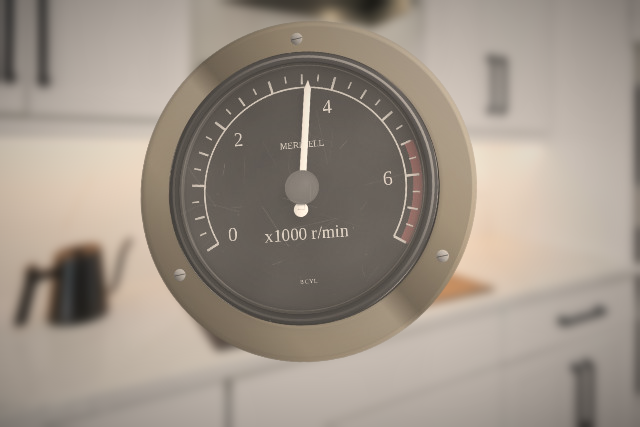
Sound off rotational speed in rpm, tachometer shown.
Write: 3625 rpm
